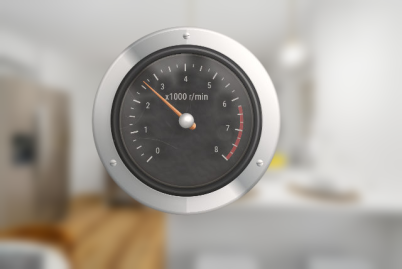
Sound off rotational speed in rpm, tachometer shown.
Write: 2625 rpm
